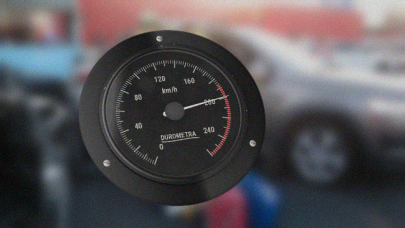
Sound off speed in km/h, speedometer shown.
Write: 200 km/h
